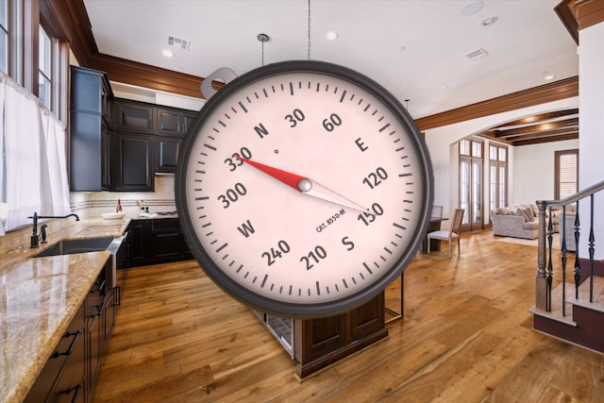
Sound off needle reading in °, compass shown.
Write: 330 °
